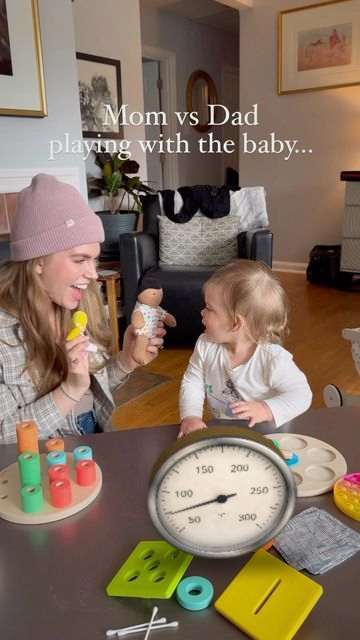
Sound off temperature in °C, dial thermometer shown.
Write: 75 °C
